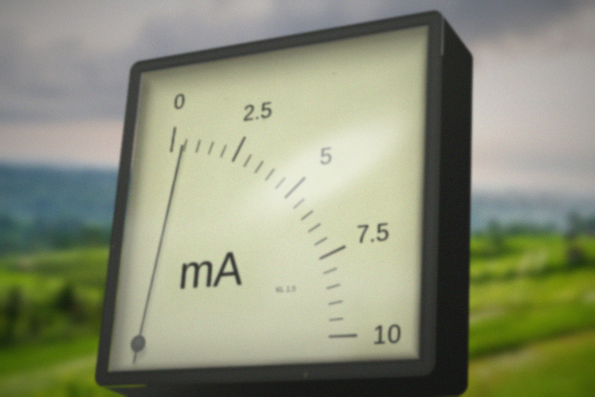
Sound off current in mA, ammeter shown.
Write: 0.5 mA
